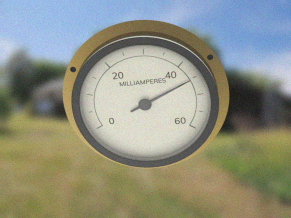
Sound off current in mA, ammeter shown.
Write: 45 mA
